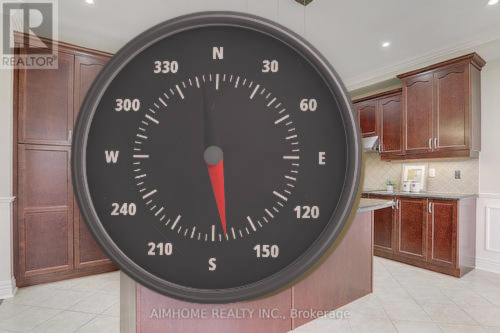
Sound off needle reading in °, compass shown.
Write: 170 °
